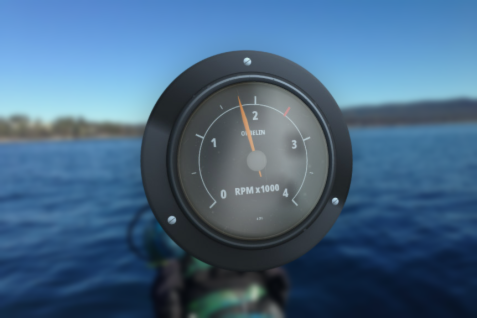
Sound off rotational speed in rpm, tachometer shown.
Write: 1750 rpm
